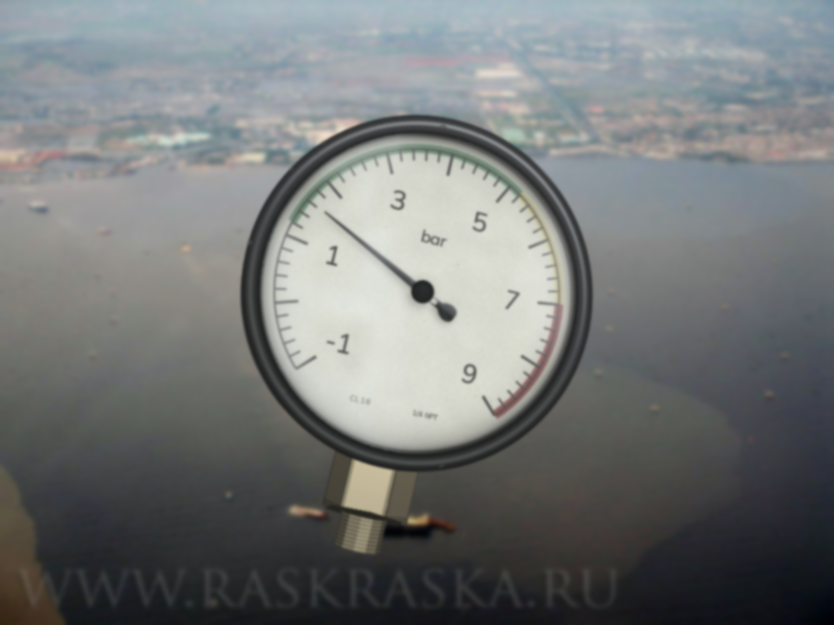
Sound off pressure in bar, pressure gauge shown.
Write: 1.6 bar
